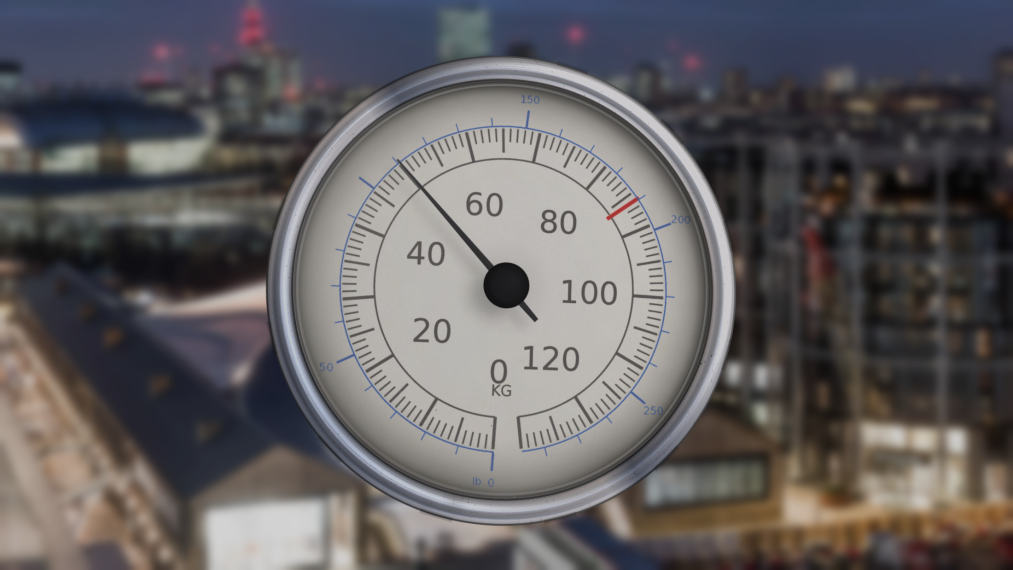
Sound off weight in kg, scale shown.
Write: 50 kg
